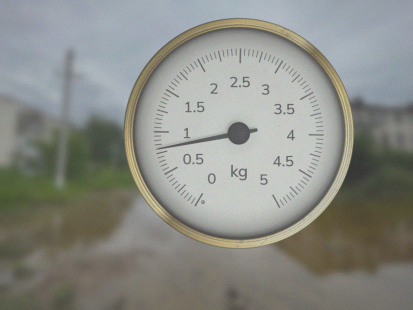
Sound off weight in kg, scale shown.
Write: 0.8 kg
